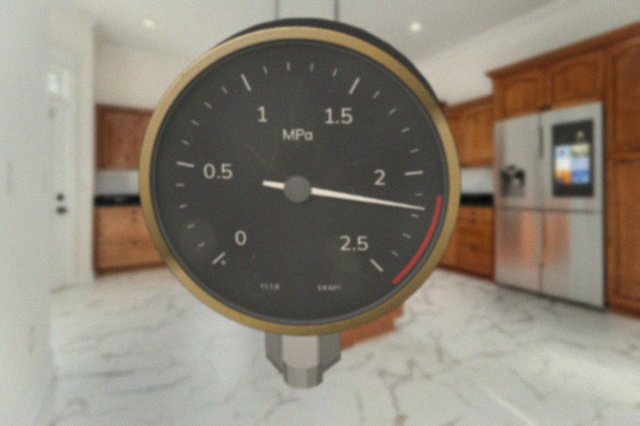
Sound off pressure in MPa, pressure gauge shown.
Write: 2.15 MPa
